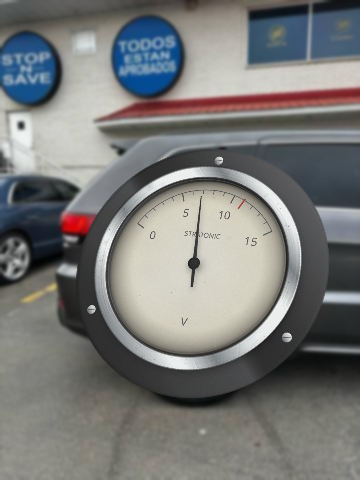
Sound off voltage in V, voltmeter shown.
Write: 7 V
